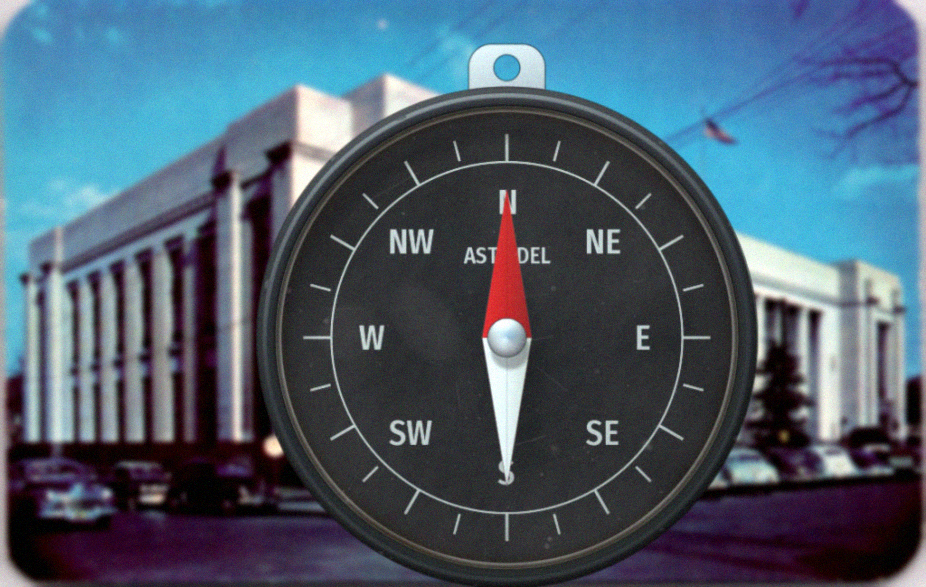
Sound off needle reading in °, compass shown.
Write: 0 °
